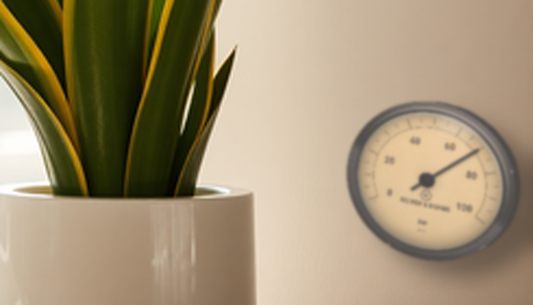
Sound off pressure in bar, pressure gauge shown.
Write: 70 bar
